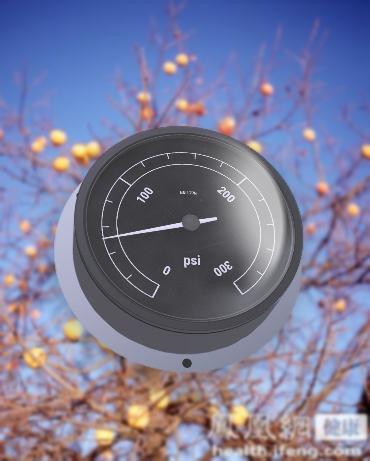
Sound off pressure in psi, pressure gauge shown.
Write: 50 psi
